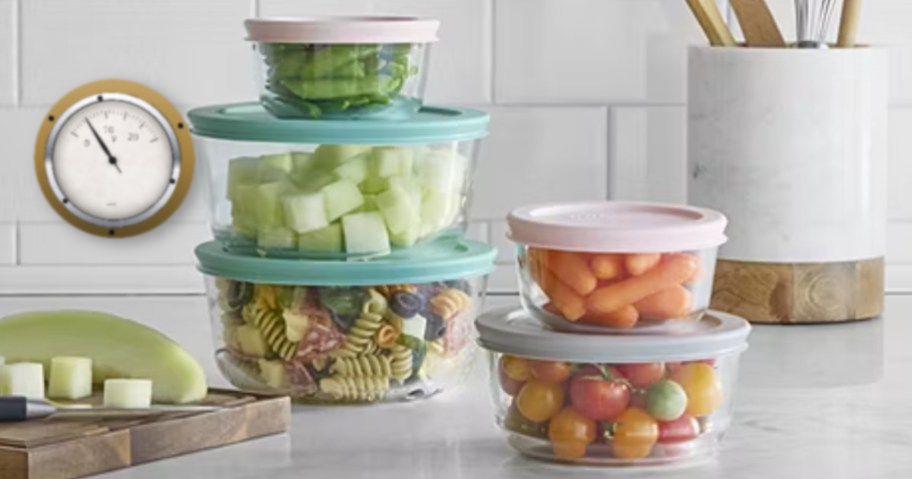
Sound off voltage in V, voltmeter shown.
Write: 5 V
